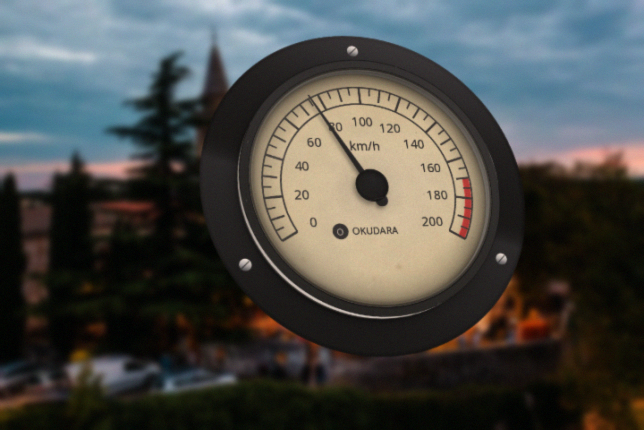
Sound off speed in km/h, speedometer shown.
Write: 75 km/h
